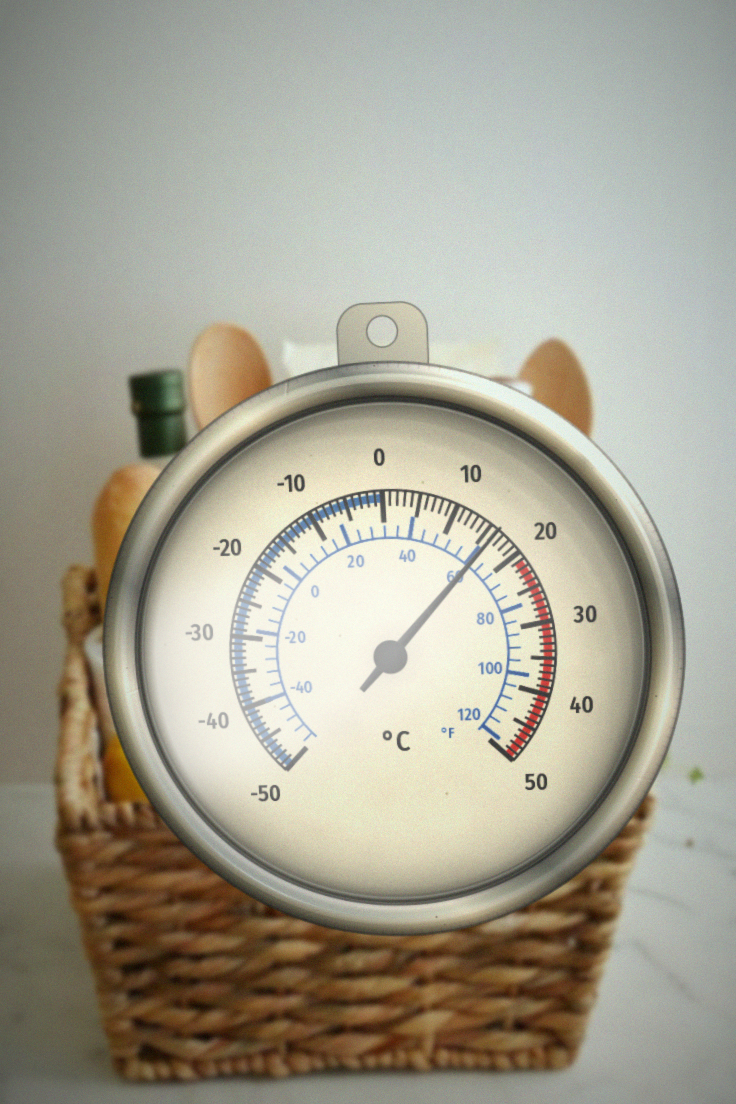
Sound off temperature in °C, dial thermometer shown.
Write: 16 °C
